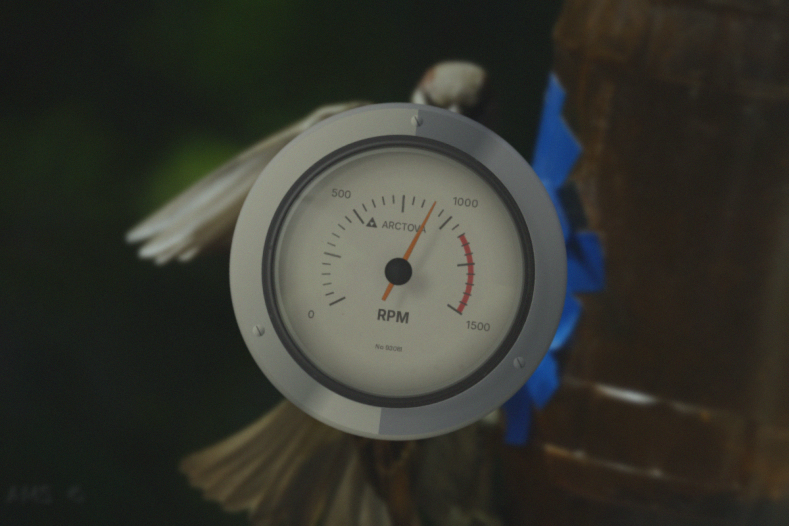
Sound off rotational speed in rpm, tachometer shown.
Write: 900 rpm
